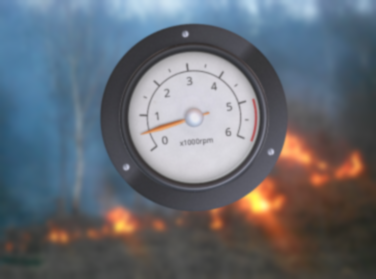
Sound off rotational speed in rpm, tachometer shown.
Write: 500 rpm
